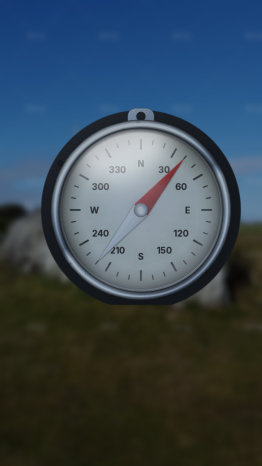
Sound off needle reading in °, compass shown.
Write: 40 °
